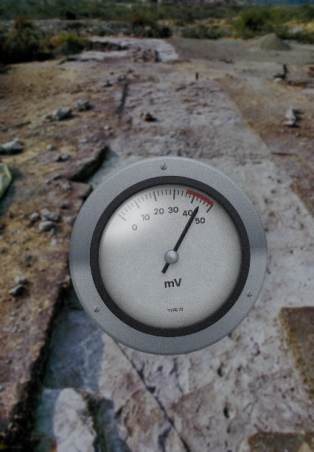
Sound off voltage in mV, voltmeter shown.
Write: 44 mV
